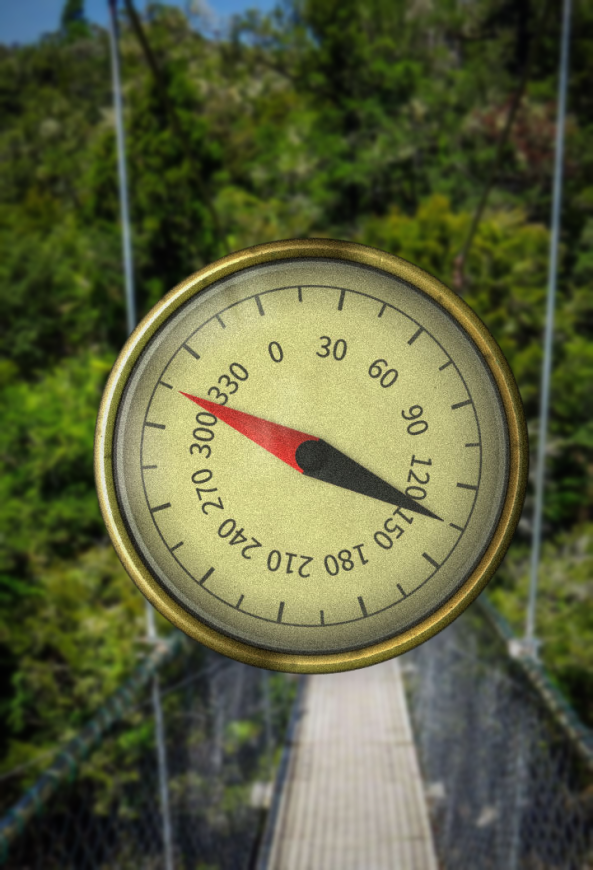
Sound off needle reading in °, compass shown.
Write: 315 °
